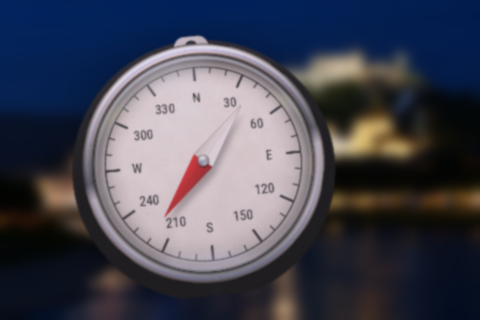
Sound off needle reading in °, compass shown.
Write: 220 °
